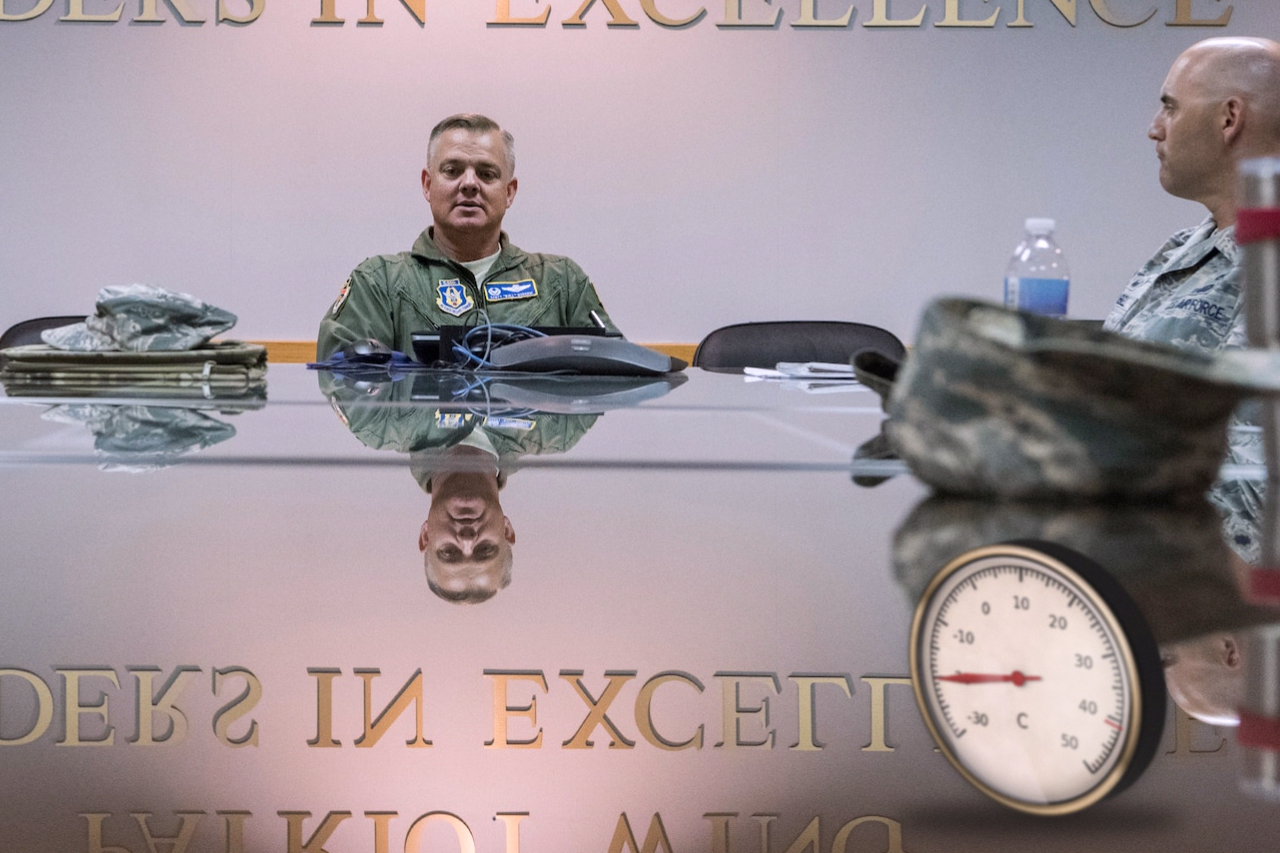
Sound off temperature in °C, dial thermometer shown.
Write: -20 °C
